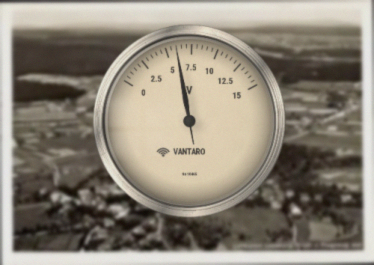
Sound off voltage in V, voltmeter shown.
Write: 6 V
